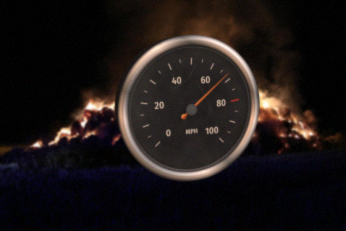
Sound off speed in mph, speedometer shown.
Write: 67.5 mph
